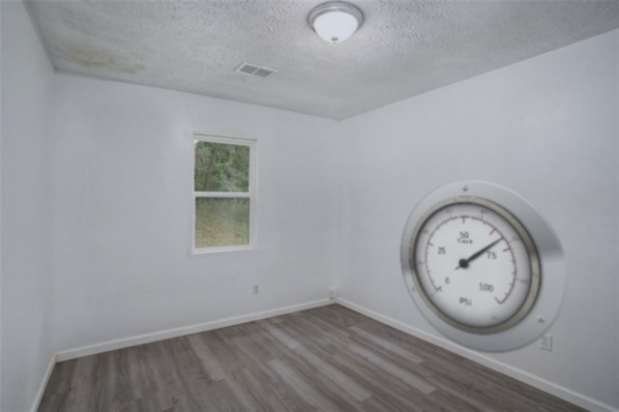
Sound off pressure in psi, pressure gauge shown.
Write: 70 psi
